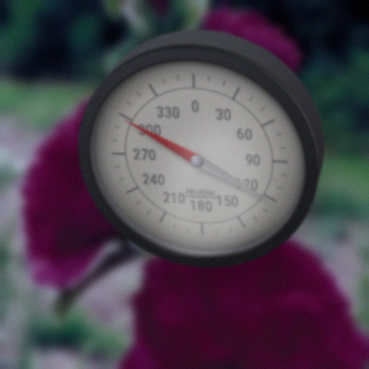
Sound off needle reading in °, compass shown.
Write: 300 °
